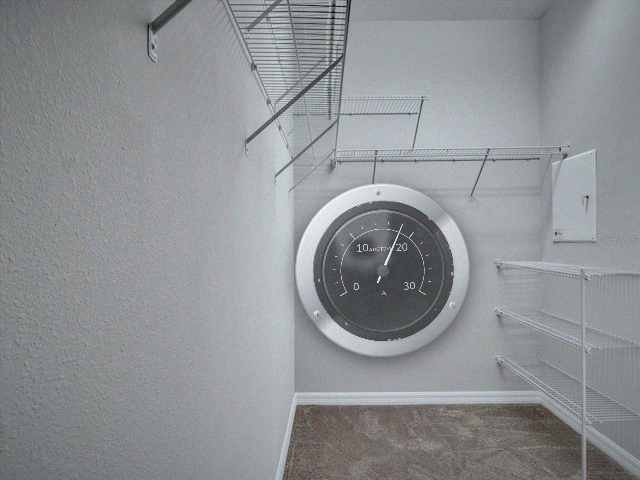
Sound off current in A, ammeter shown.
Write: 18 A
